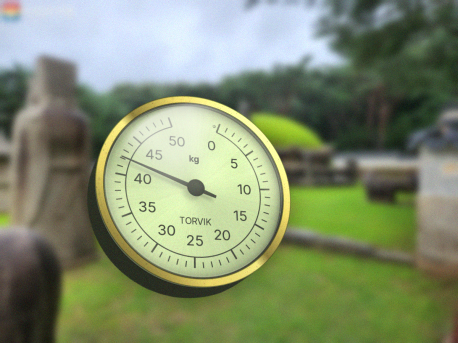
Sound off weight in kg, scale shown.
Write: 42 kg
